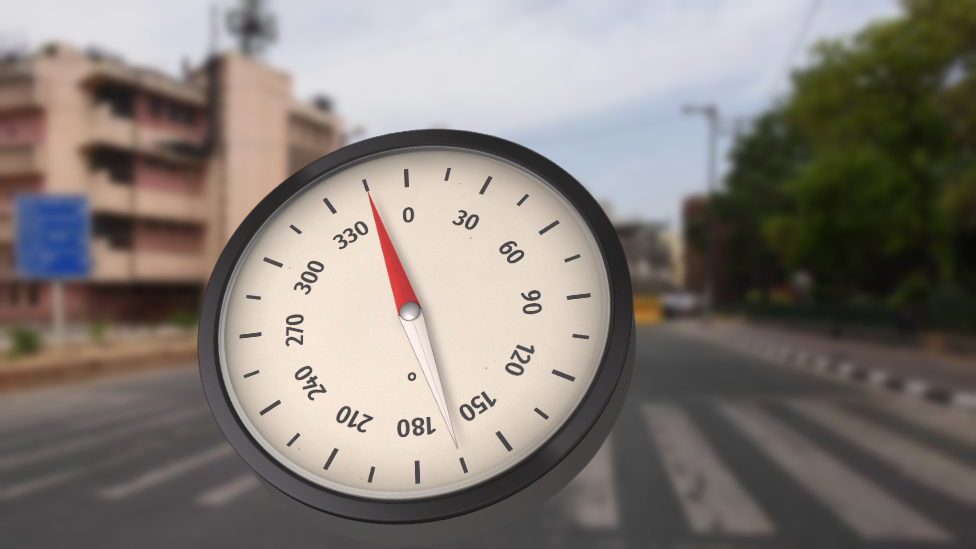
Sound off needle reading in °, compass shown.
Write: 345 °
